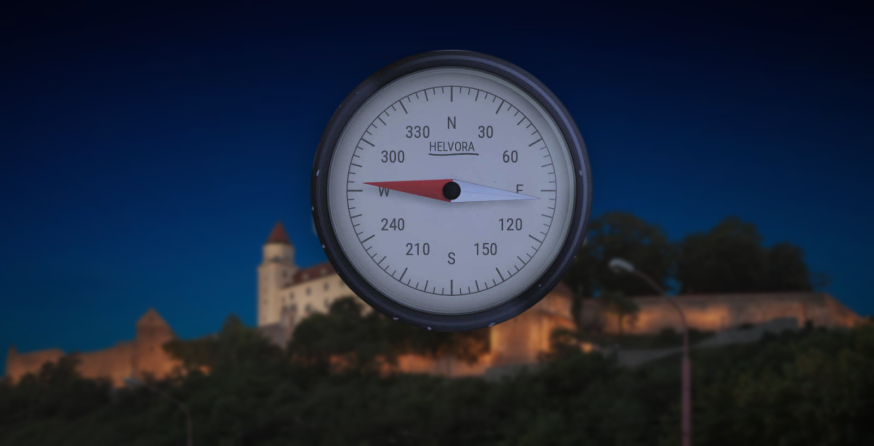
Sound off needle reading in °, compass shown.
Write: 275 °
